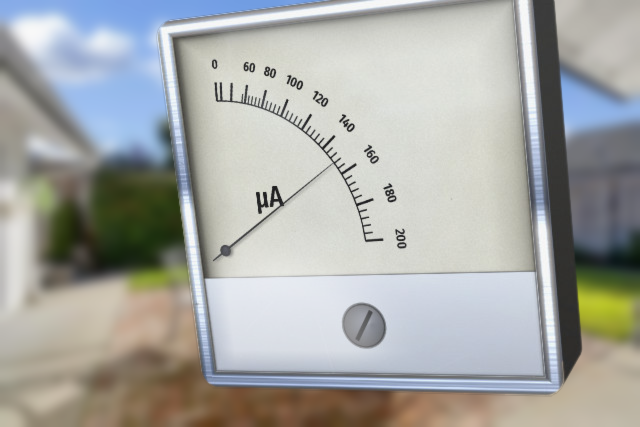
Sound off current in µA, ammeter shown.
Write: 152 µA
